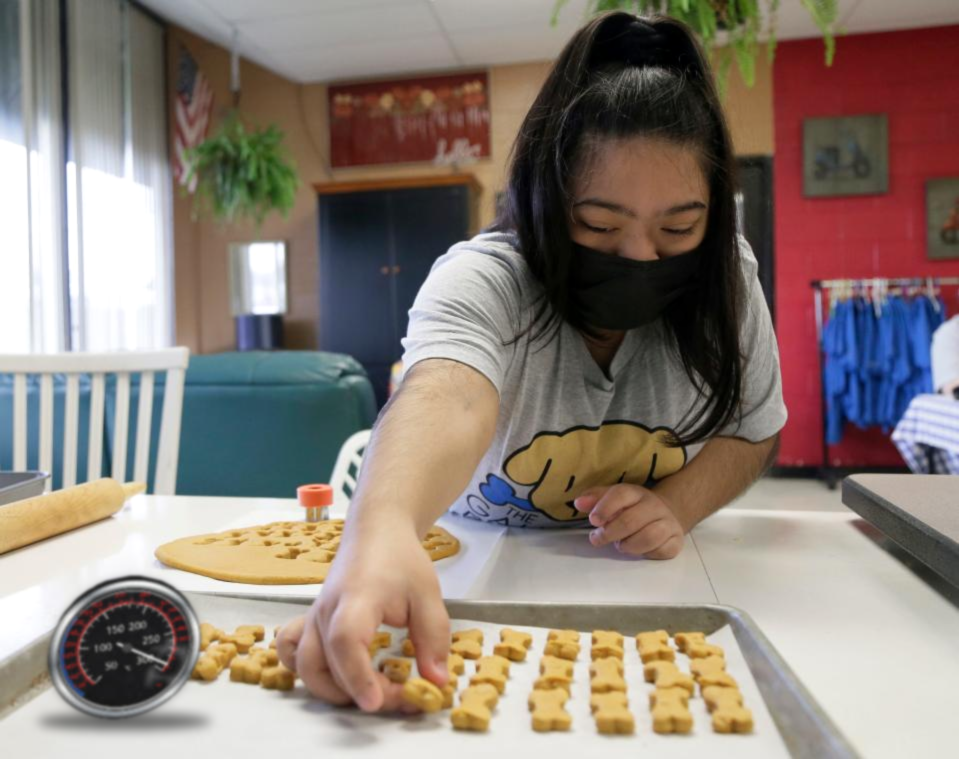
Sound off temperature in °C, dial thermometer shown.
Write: 290 °C
